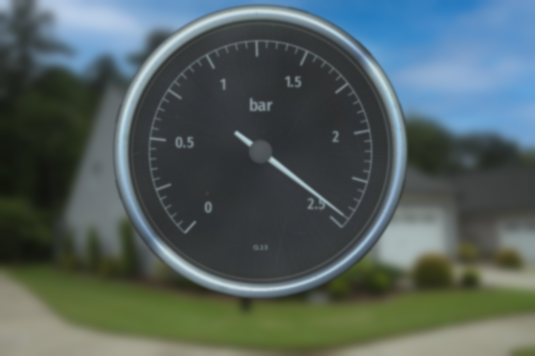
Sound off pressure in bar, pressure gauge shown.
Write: 2.45 bar
